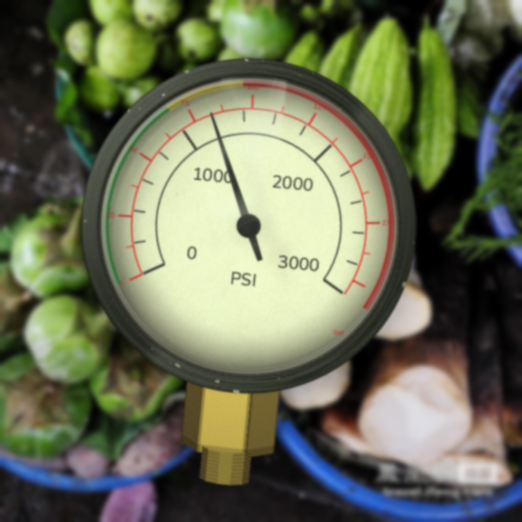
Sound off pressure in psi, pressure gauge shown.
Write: 1200 psi
